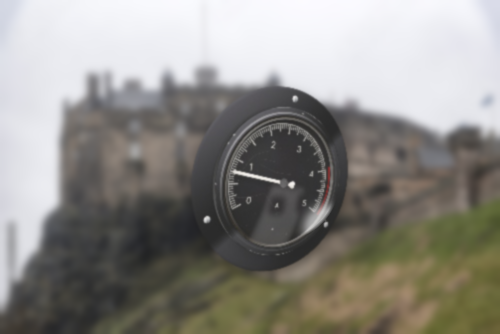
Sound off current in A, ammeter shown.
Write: 0.75 A
